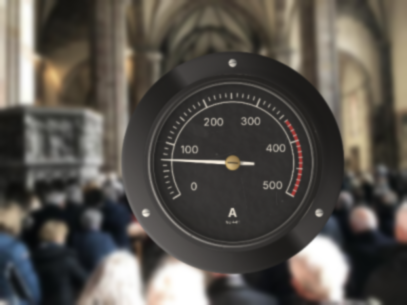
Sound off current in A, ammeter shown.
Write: 70 A
